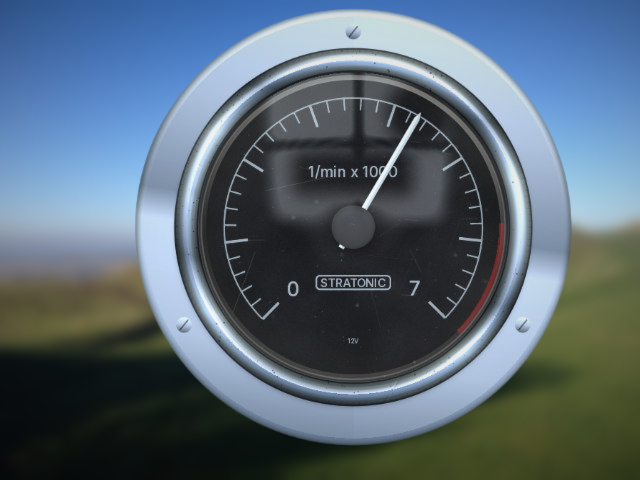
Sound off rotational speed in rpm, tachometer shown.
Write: 4300 rpm
